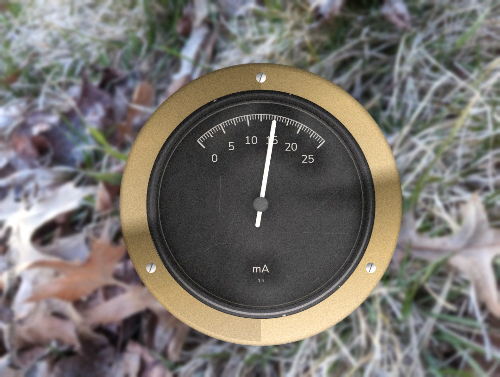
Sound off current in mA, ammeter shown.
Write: 15 mA
